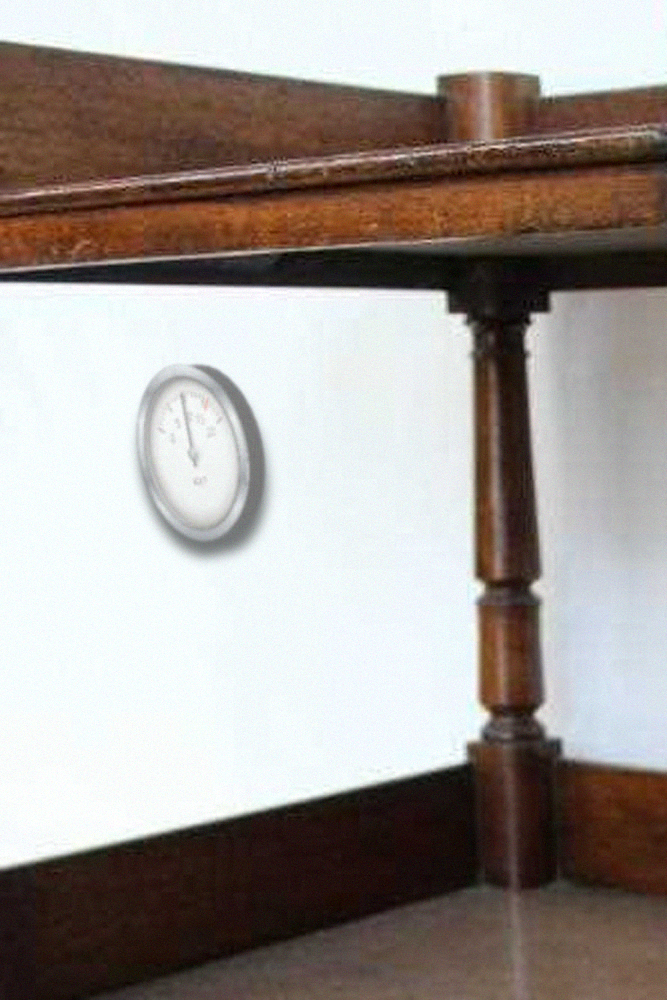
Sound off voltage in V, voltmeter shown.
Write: 10 V
